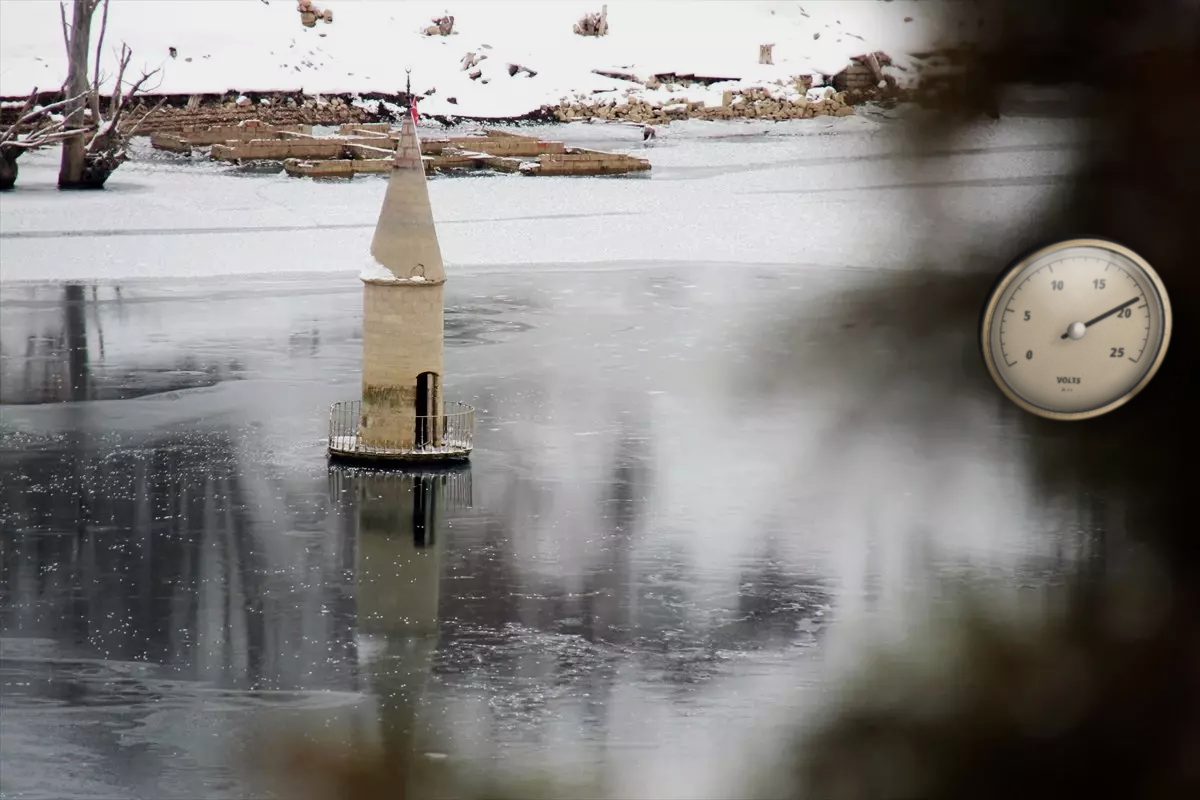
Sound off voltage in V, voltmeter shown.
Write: 19 V
